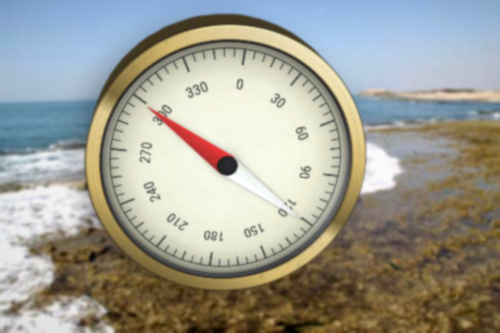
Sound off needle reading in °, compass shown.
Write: 300 °
